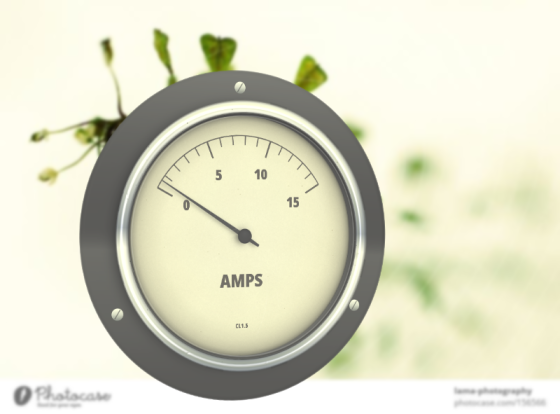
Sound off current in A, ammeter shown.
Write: 0.5 A
